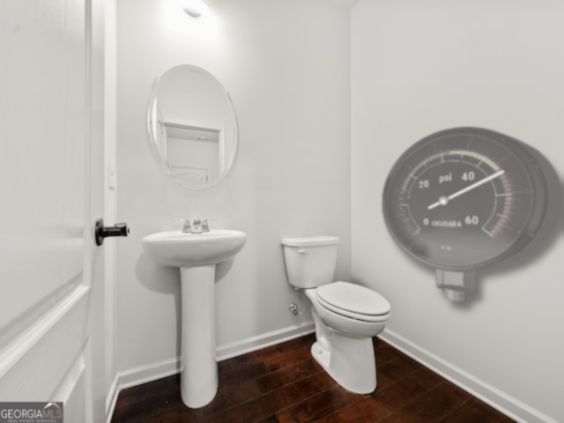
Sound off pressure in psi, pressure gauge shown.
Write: 45 psi
